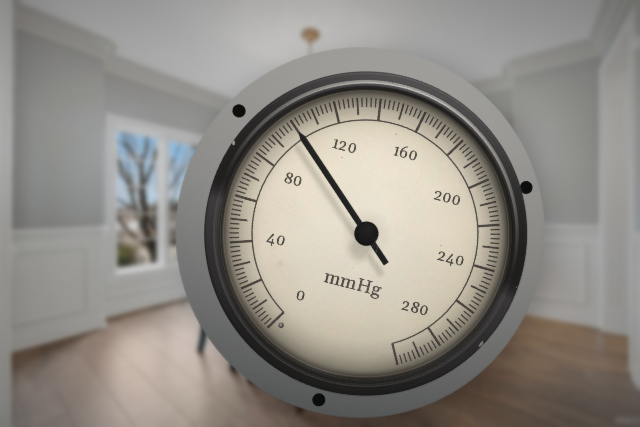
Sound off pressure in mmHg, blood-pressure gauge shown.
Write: 100 mmHg
